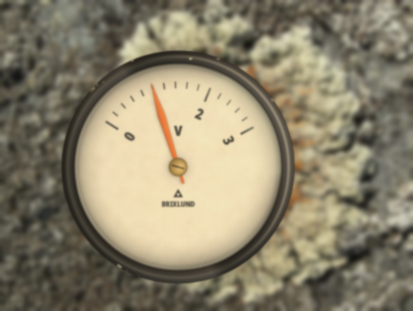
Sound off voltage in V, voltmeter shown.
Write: 1 V
